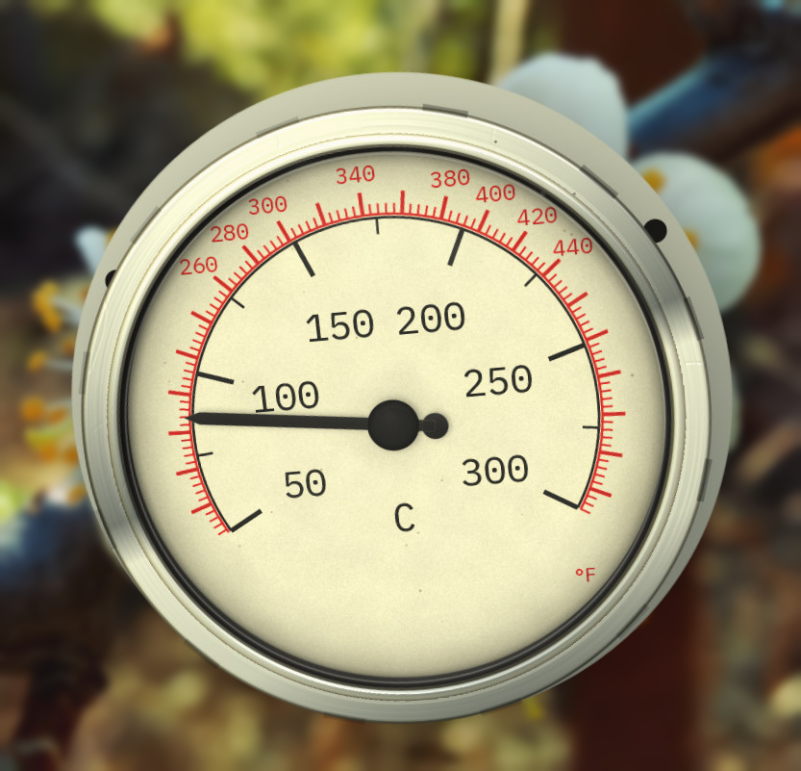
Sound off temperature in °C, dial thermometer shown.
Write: 87.5 °C
